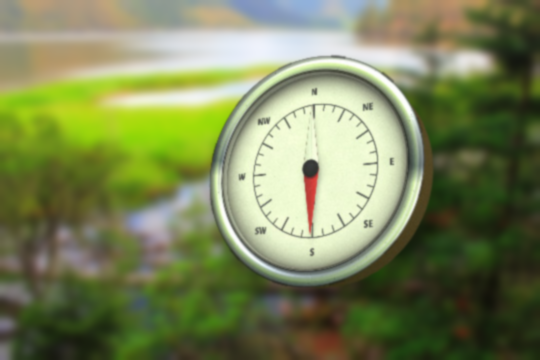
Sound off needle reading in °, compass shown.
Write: 180 °
